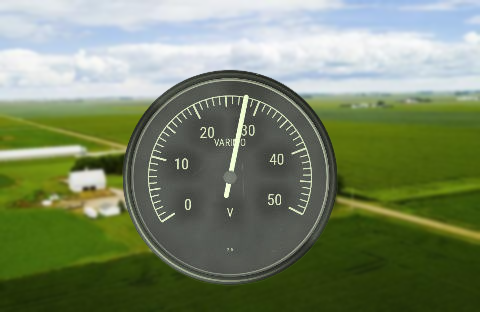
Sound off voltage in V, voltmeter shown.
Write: 28 V
